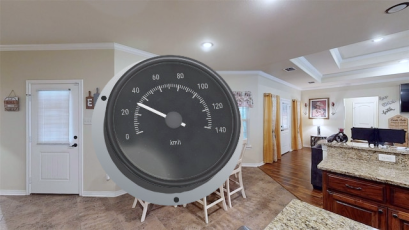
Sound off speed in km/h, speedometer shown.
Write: 30 km/h
